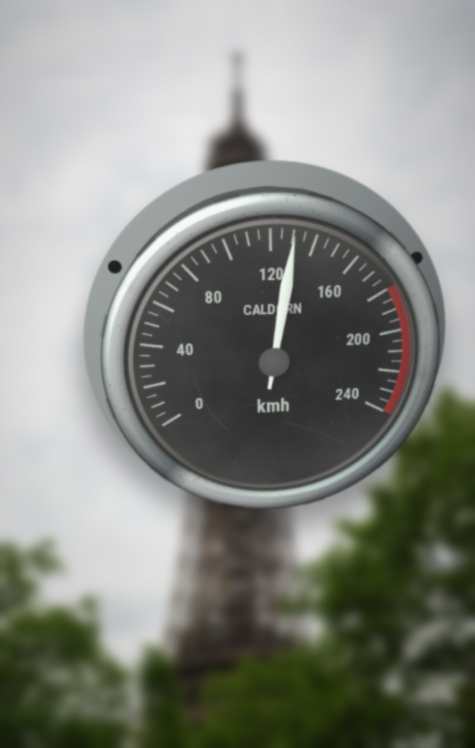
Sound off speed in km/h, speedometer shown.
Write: 130 km/h
